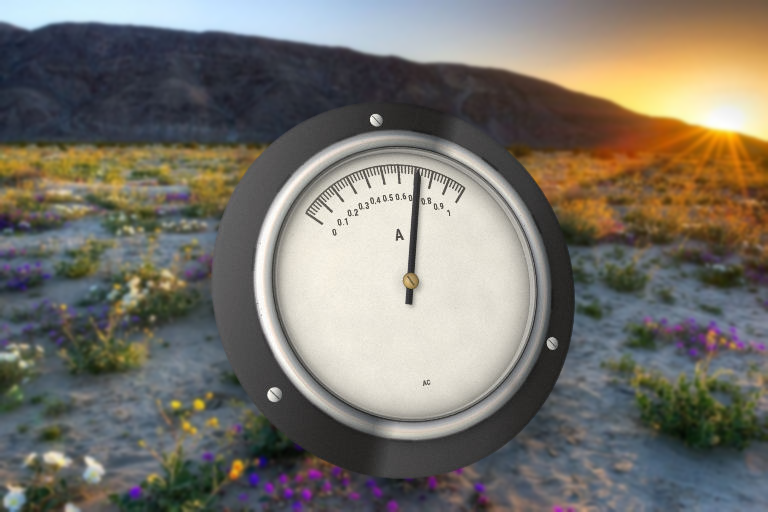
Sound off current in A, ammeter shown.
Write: 0.7 A
